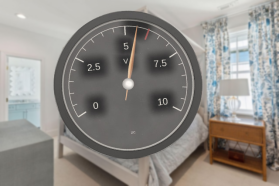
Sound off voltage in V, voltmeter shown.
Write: 5.5 V
